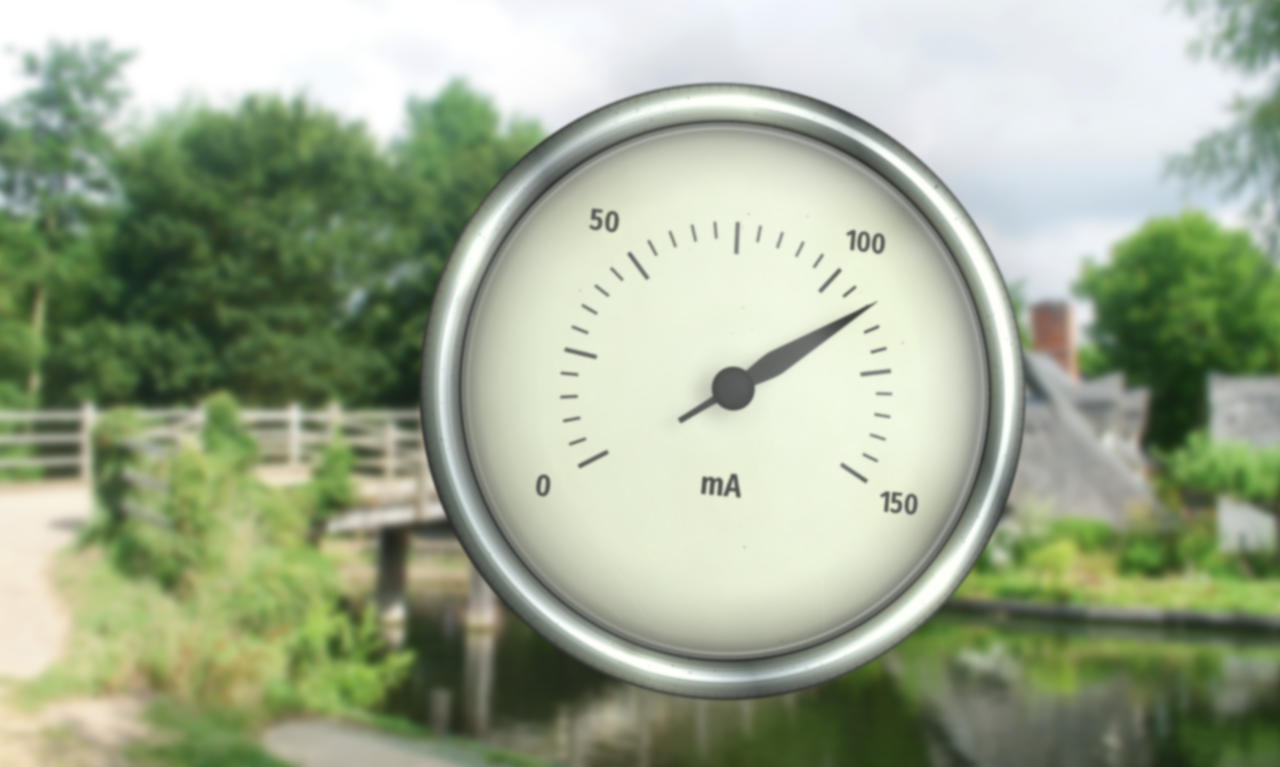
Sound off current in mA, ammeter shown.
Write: 110 mA
